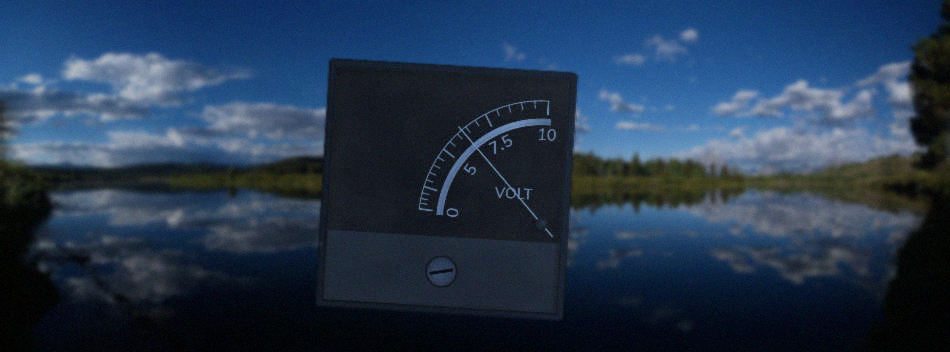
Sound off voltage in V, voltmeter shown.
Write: 6.25 V
